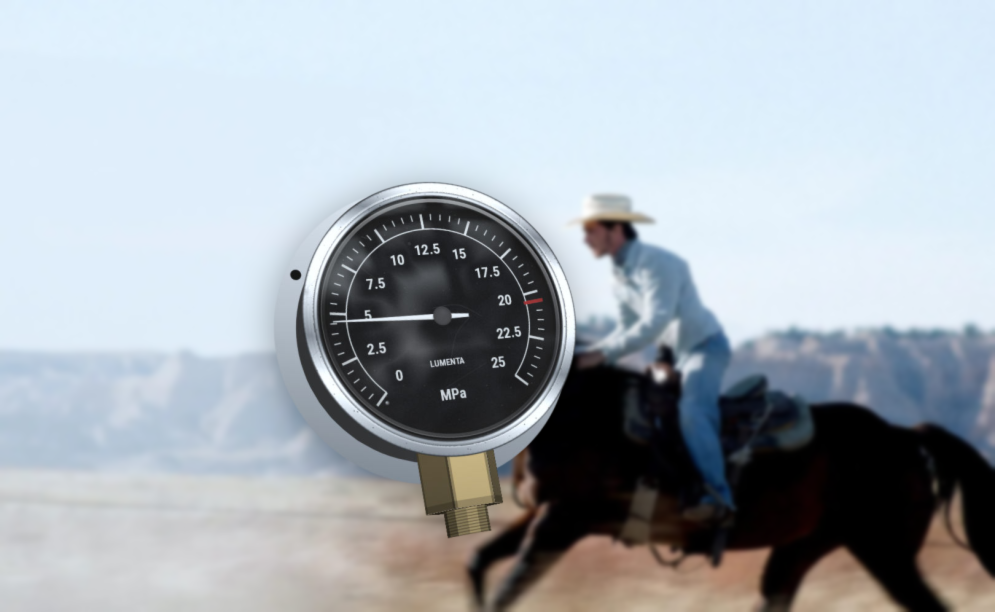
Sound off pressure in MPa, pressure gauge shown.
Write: 4.5 MPa
